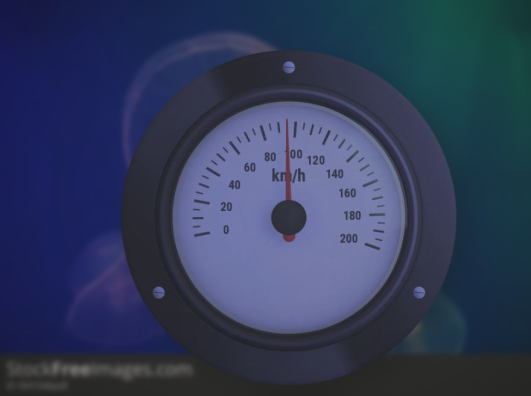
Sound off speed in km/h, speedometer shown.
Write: 95 km/h
